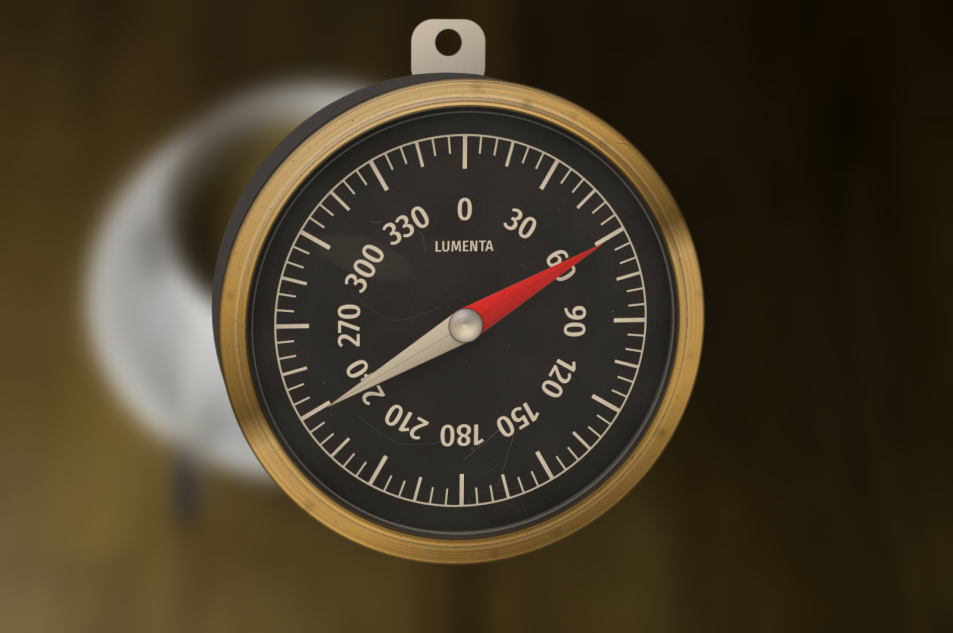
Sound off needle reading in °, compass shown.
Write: 60 °
